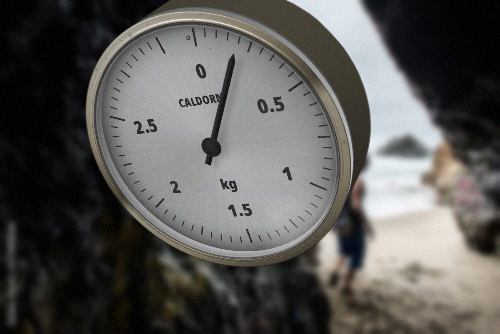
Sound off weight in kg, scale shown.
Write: 0.2 kg
